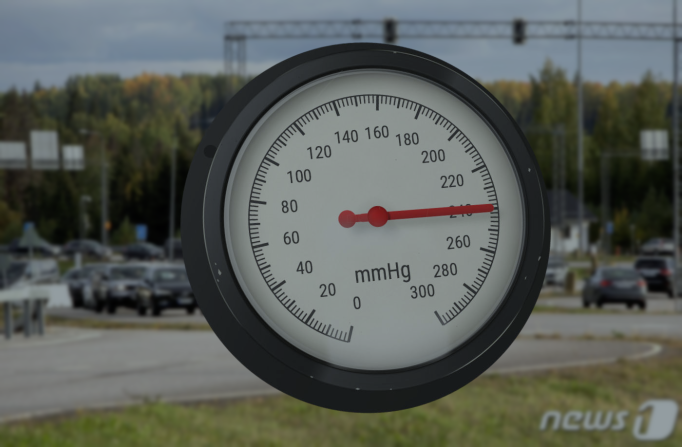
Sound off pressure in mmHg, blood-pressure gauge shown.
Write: 240 mmHg
